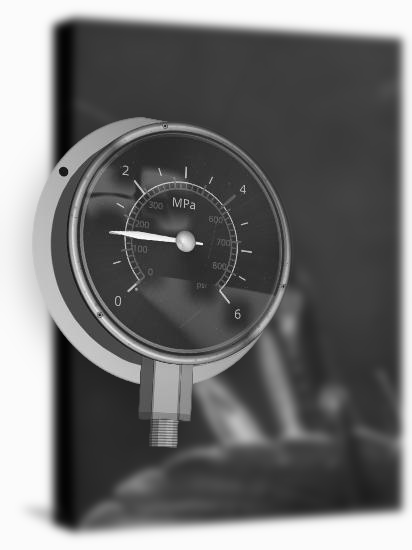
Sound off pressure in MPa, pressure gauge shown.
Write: 1 MPa
